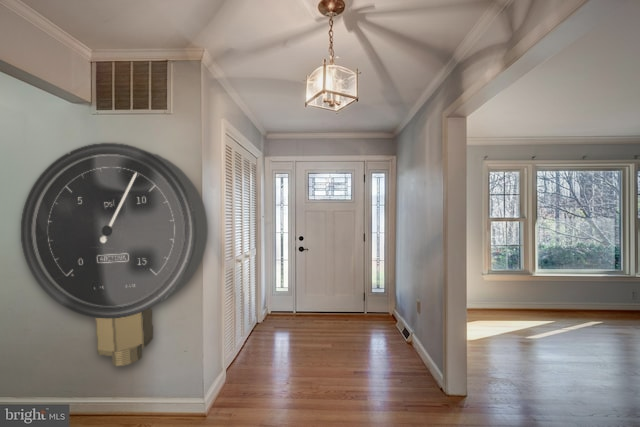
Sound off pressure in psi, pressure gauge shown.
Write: 9 psi
